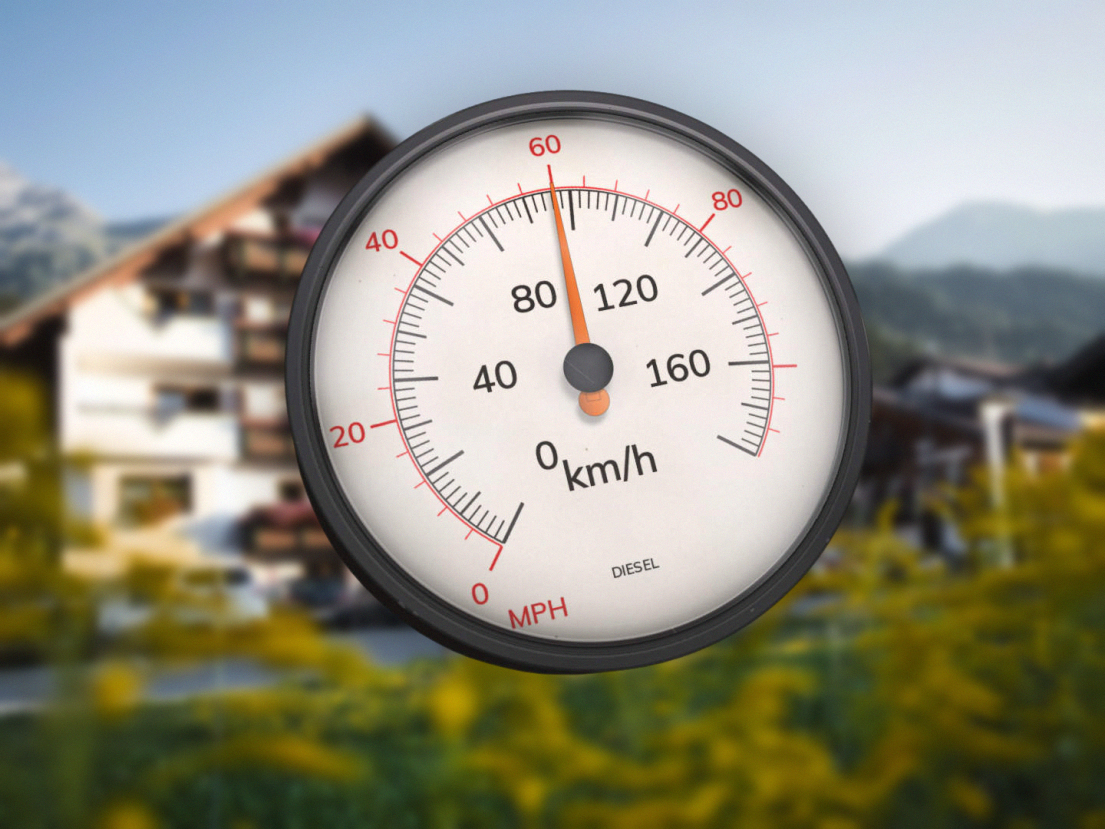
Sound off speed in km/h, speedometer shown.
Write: 96 km/h
